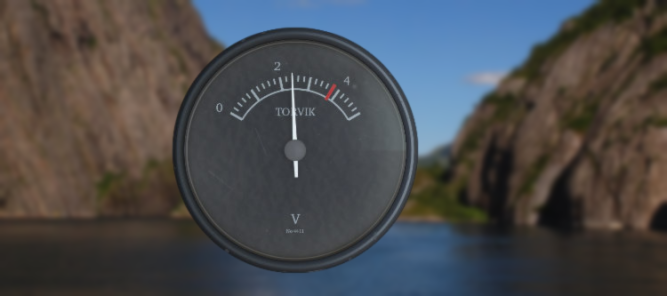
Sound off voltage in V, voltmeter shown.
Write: 2.4 V
